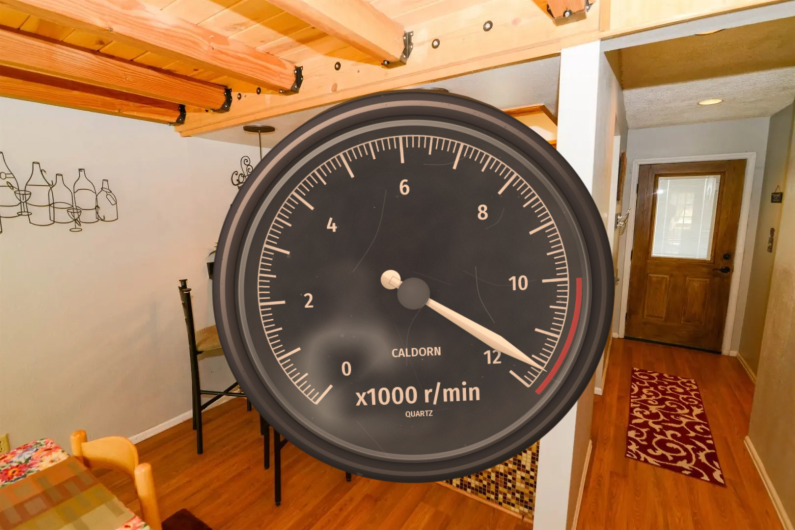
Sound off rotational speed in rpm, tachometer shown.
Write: 11600 rpm
